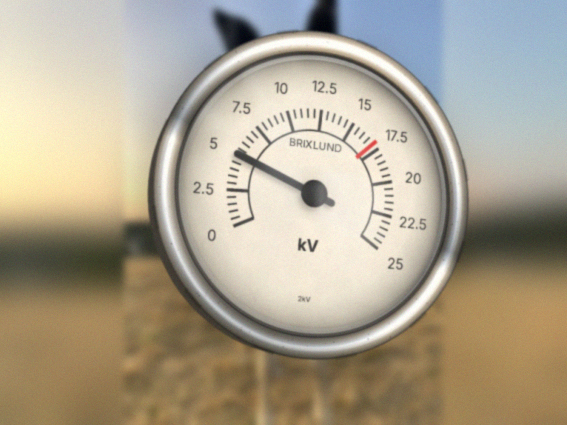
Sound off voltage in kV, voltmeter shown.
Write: 5 kV
